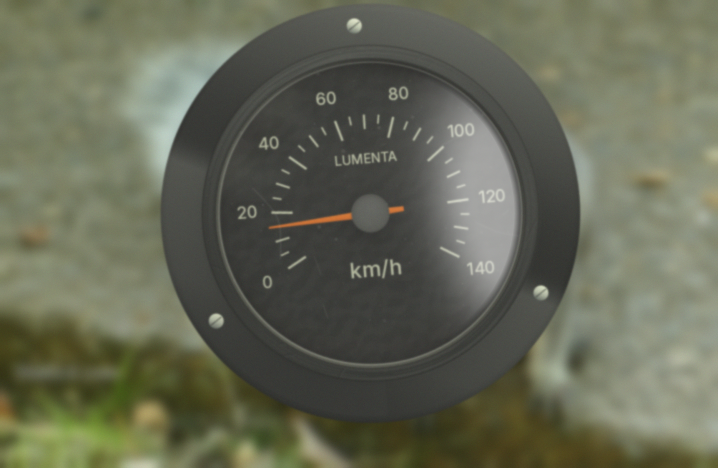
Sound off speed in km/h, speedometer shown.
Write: 15 km/h
